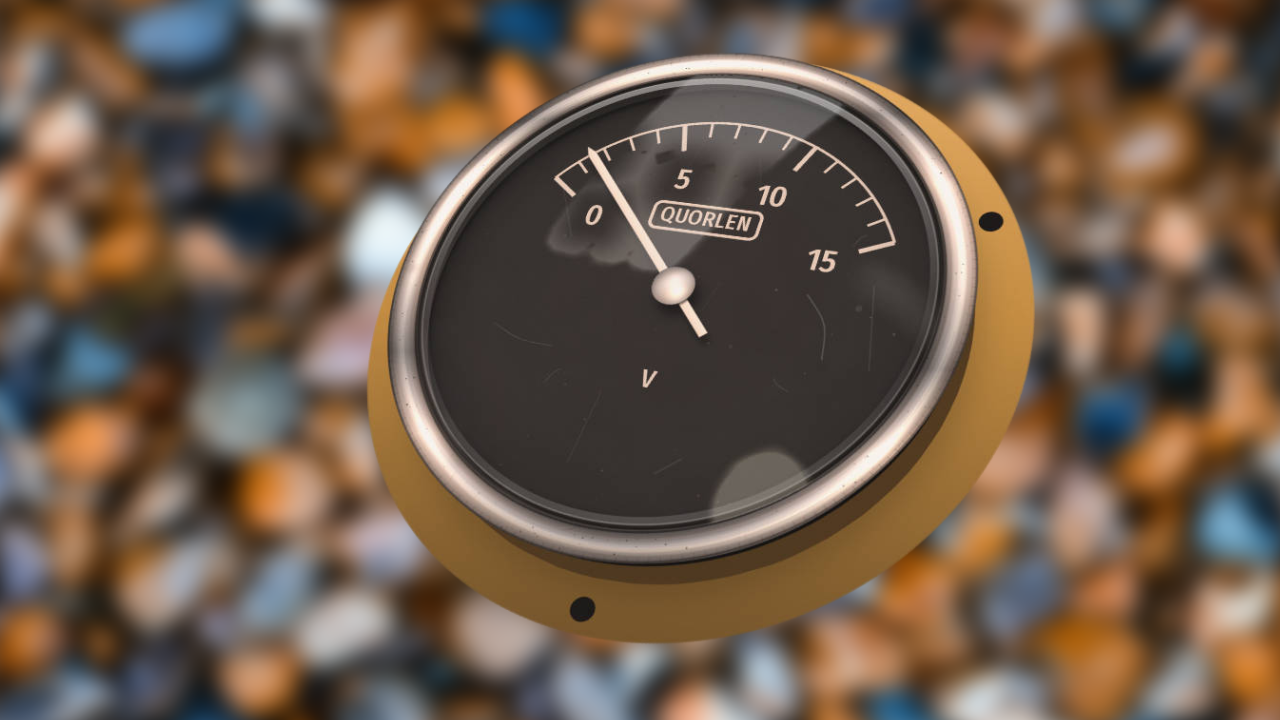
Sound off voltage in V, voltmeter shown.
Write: 1.5 V
